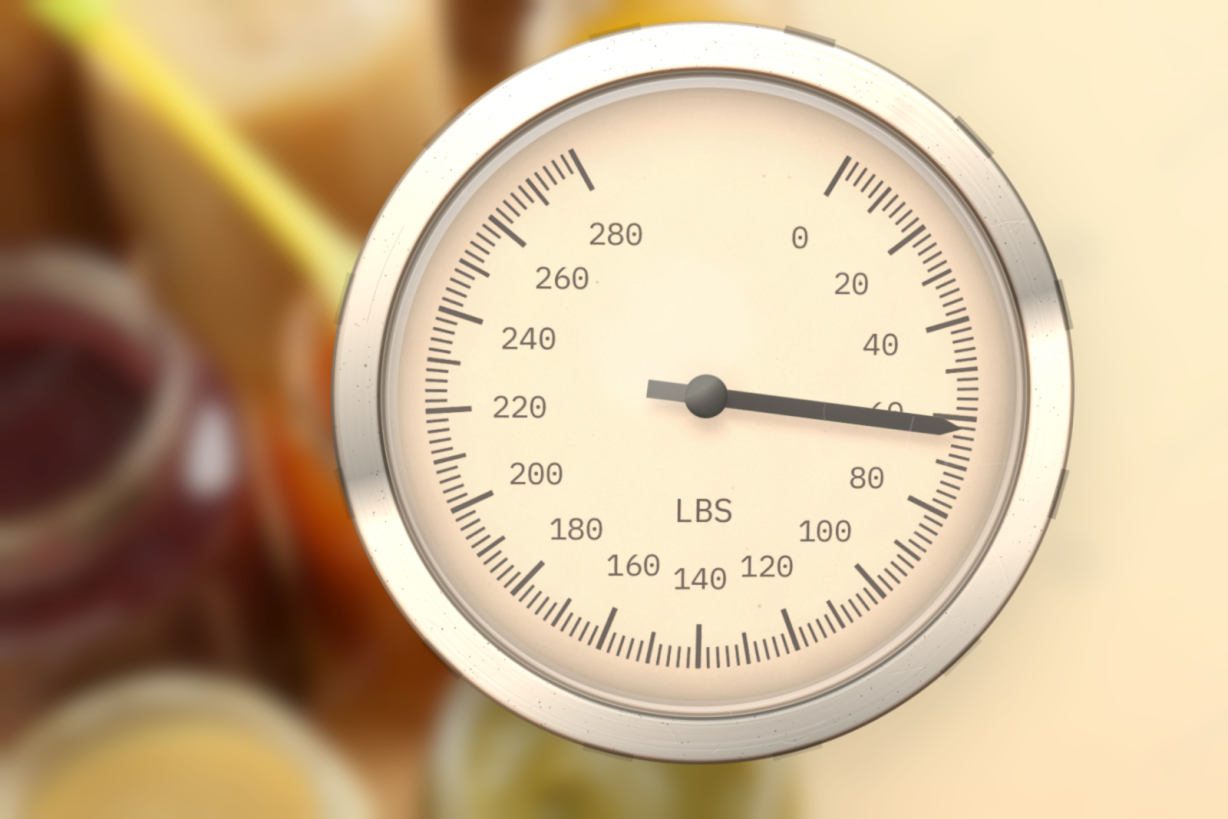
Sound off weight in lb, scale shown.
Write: 62 lb
